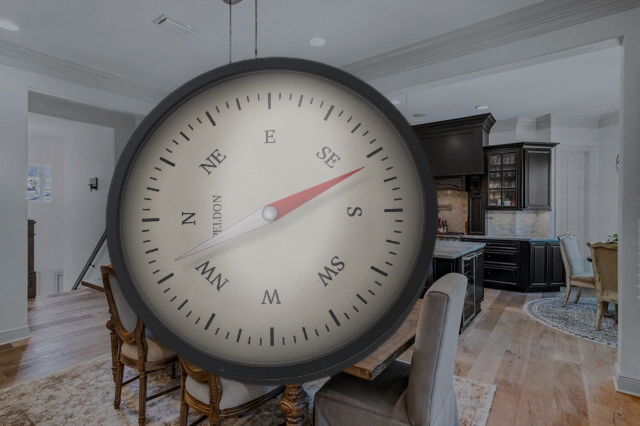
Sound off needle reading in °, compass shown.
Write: 155 °
